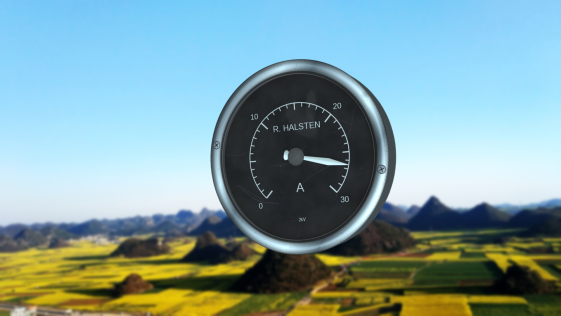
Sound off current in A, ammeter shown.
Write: 26.5 A
